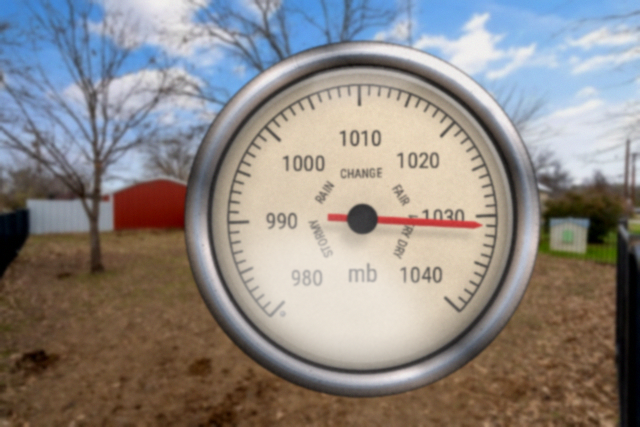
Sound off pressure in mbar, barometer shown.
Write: 1031 mbar
